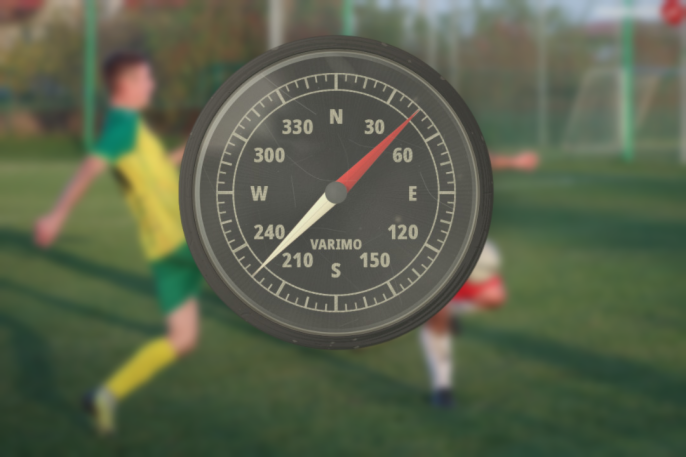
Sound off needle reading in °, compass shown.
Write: 45 °
